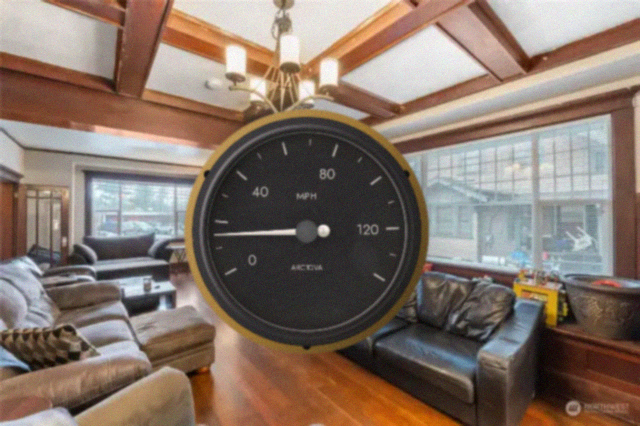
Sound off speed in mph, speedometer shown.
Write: 15 mph
